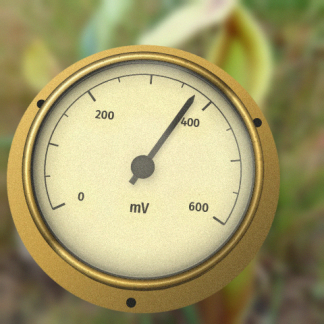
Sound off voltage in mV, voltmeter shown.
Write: 375 mV
